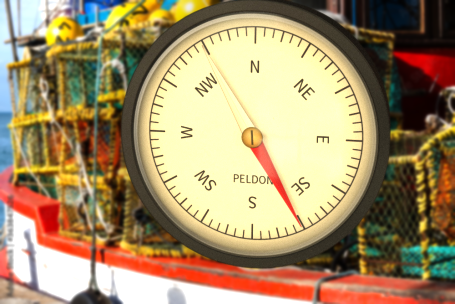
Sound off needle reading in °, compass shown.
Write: 150 °
